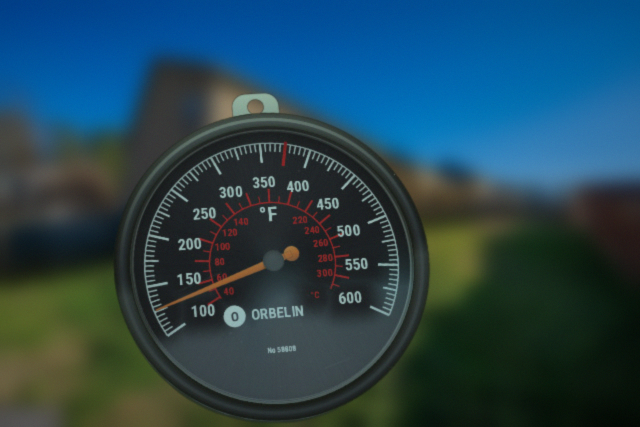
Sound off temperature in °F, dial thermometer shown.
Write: 125 °F
